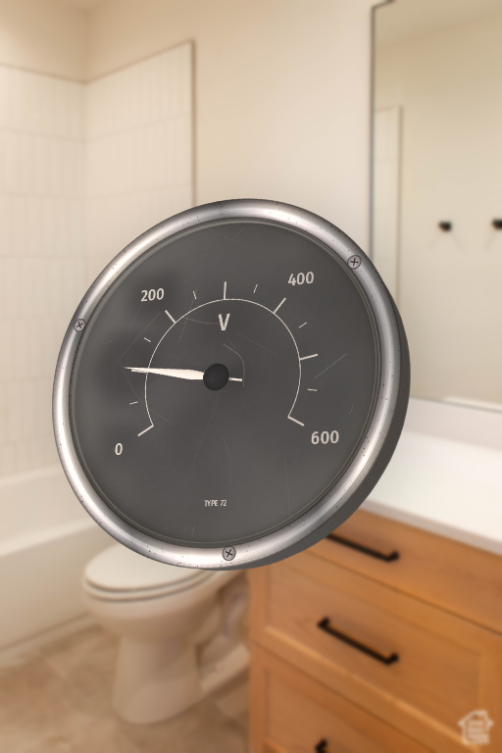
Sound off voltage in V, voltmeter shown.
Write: 100 V
